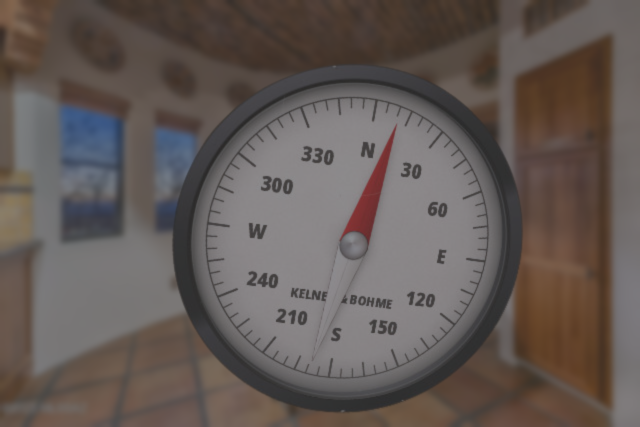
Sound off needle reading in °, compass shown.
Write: 10 °
